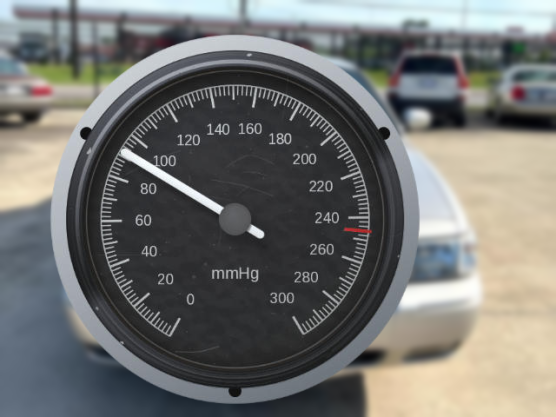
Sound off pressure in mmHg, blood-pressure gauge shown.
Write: 92 mmHg
